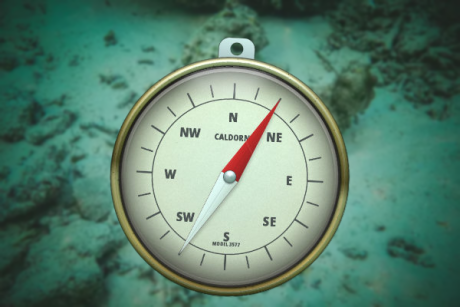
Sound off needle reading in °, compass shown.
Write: 30 °
